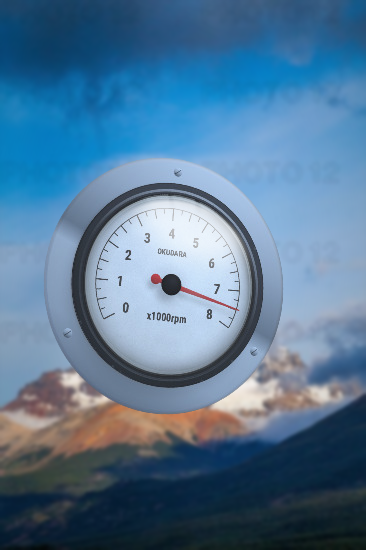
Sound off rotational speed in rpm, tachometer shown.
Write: 7500 rpm
